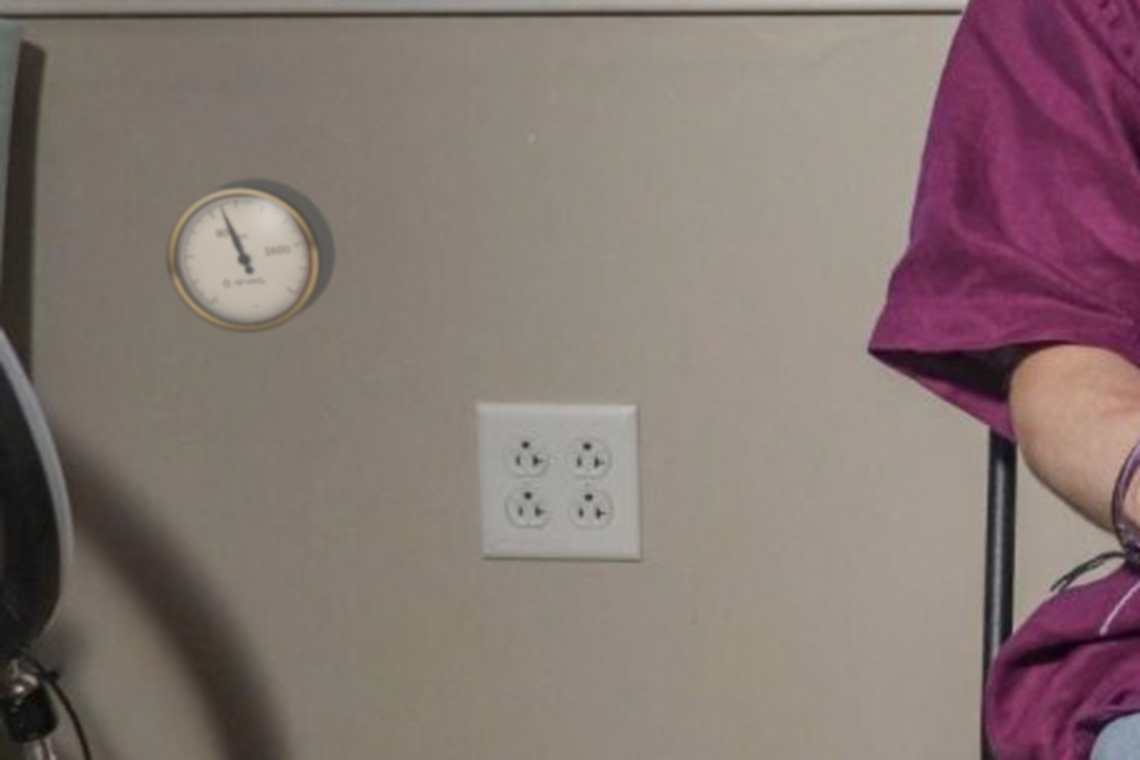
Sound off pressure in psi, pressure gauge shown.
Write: 900 psi
